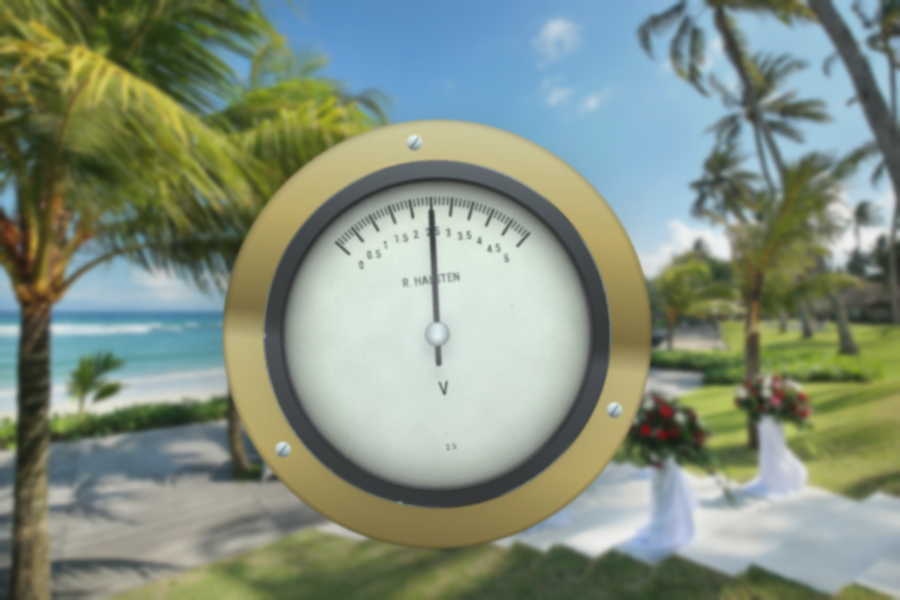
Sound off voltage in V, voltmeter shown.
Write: 2.5 V
